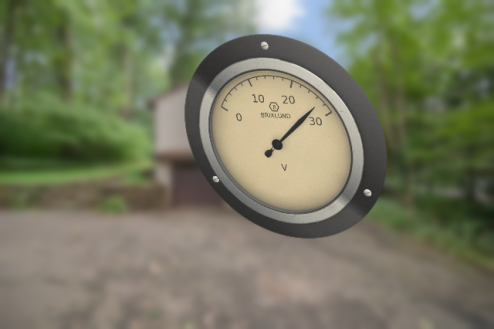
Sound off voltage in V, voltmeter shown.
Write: 27 V
